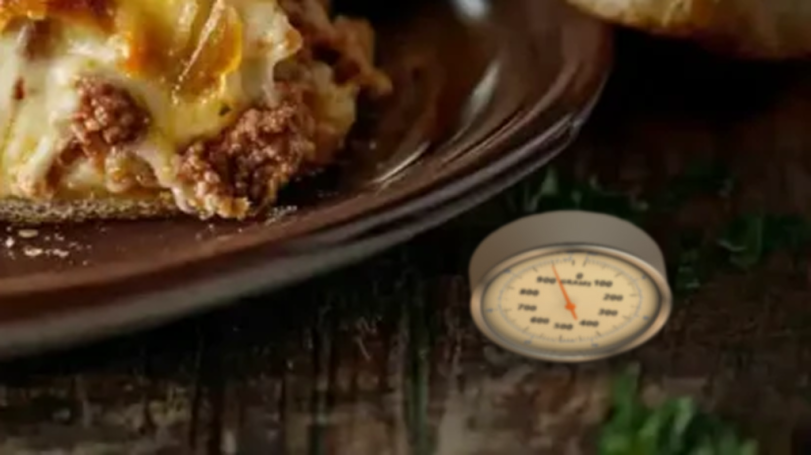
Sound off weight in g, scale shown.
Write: 950 g
